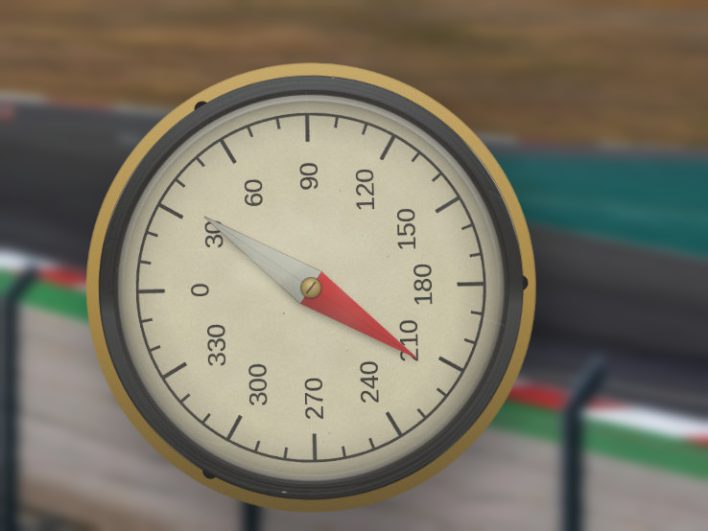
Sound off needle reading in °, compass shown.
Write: 215 °
